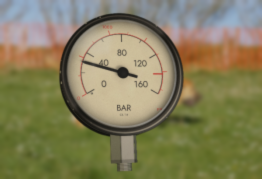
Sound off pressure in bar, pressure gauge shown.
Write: 30 bar
